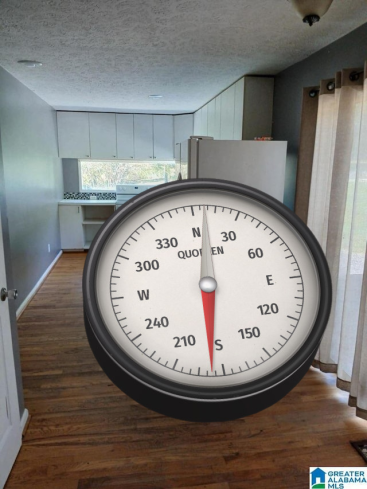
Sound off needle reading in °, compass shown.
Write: 187.5 °
